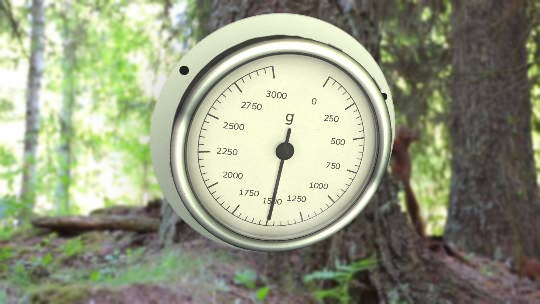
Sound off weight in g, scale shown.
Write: 1500 g
